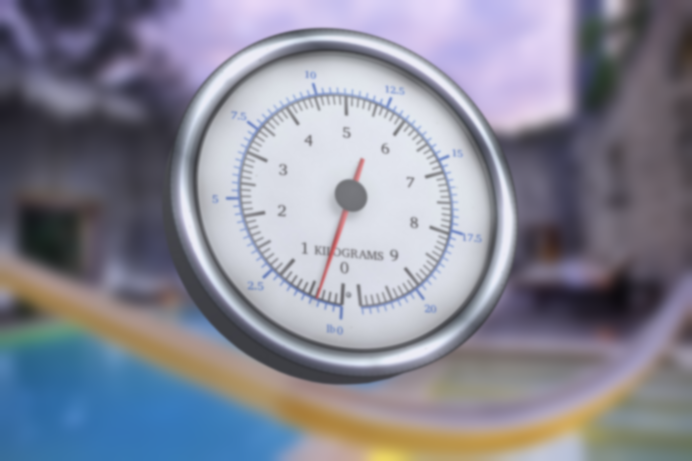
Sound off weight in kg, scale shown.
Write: 0.4 kg
